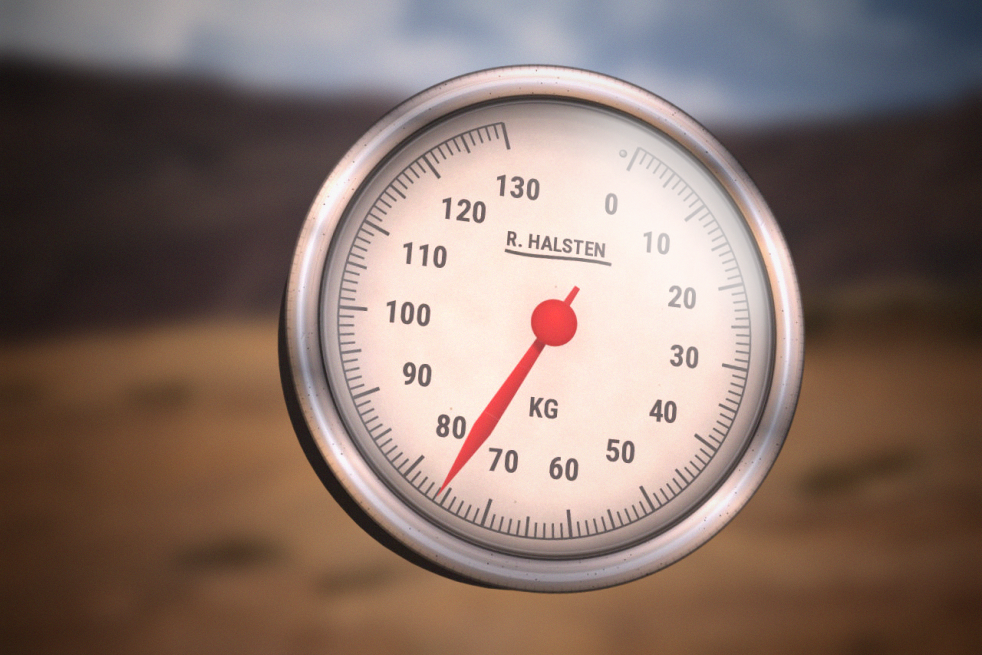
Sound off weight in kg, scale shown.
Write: 76 kg
